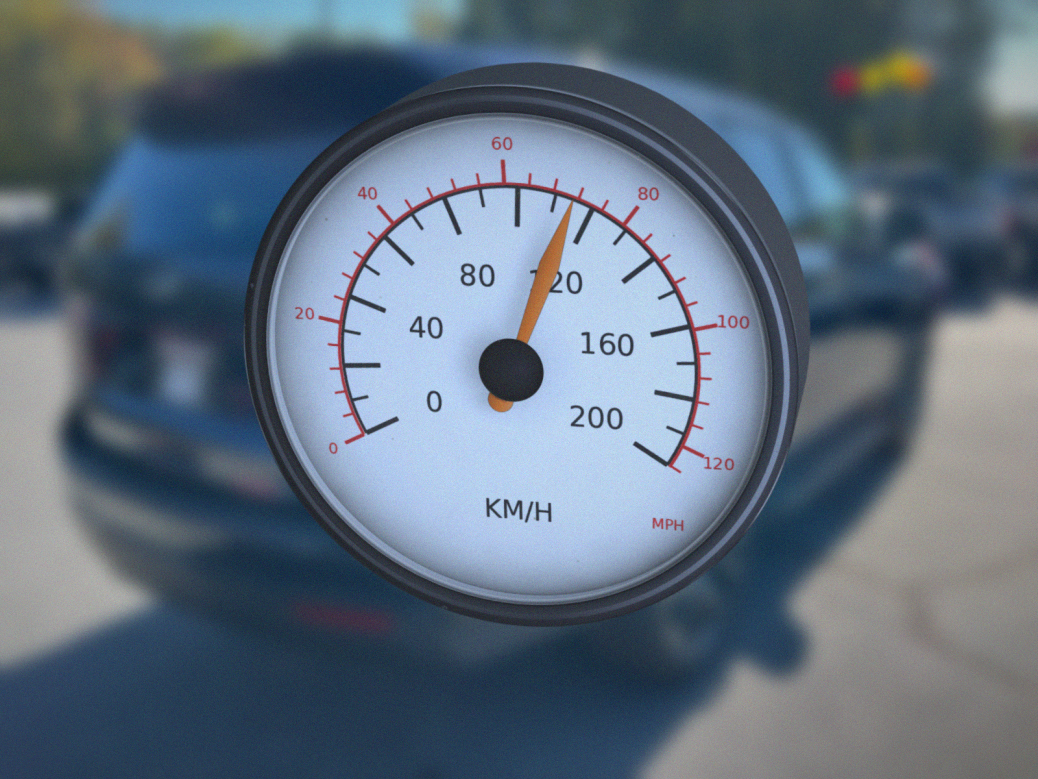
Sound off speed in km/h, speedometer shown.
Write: 115 km/h
